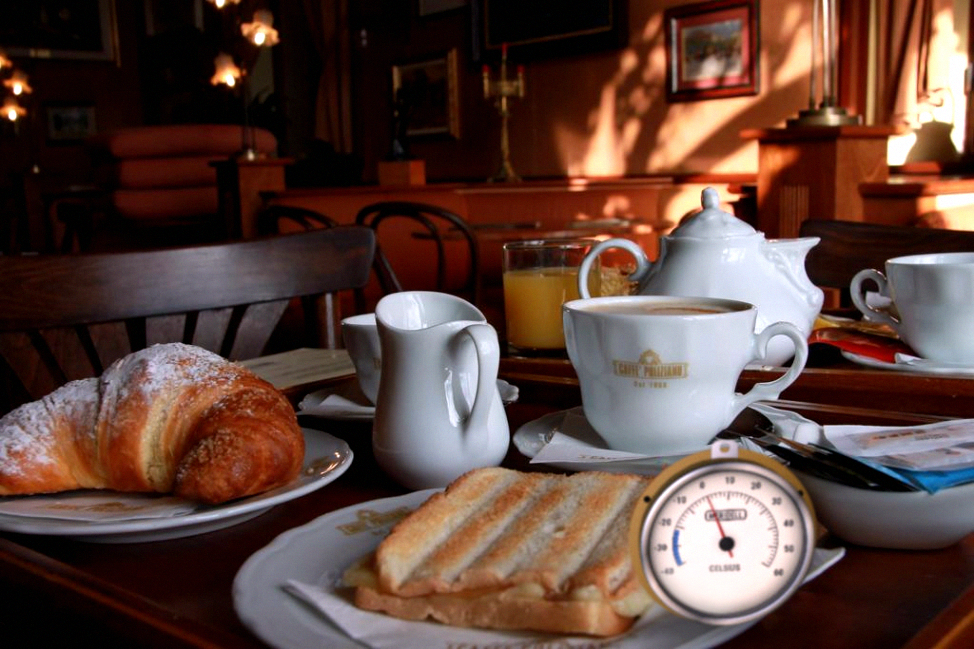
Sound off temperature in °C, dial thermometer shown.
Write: 0 °C
